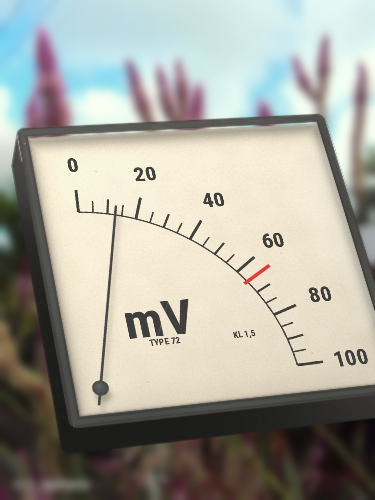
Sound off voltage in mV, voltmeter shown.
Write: 12.5 mV
